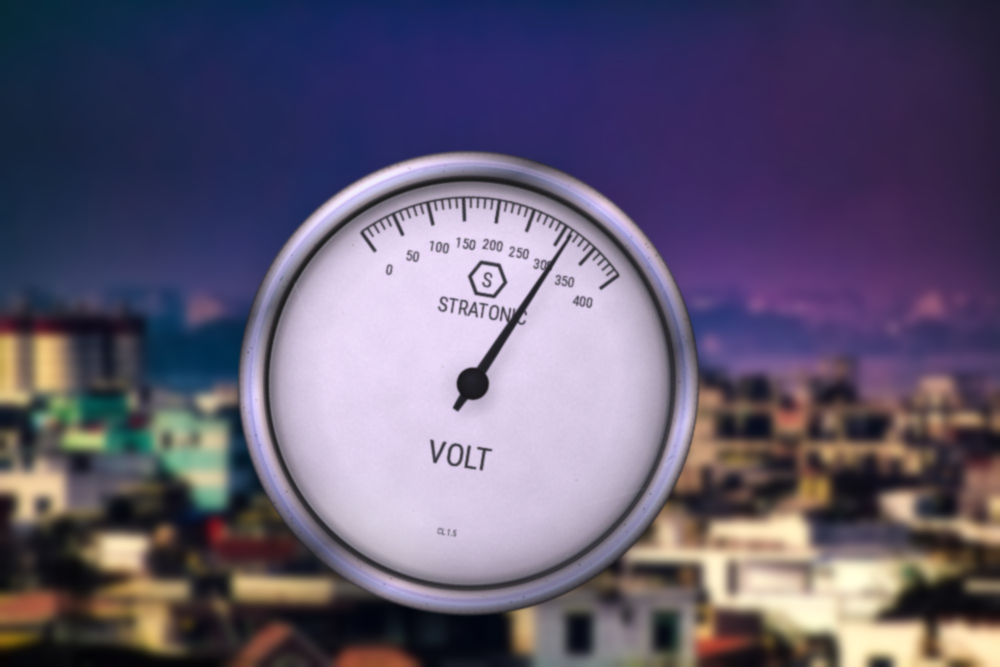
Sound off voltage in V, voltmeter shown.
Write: 310 V
